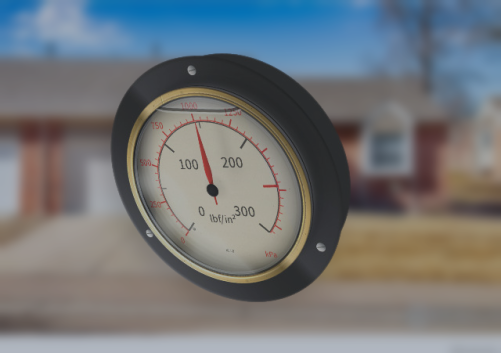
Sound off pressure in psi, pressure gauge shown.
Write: 150 psi
